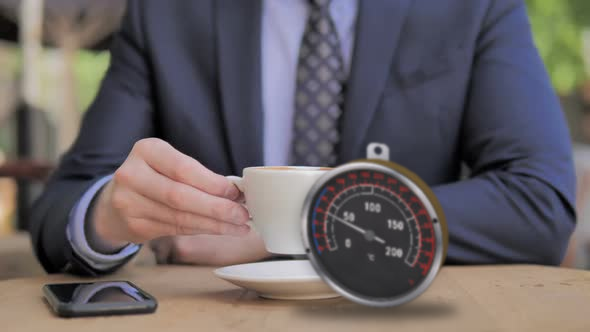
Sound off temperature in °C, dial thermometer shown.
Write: 40 °C
